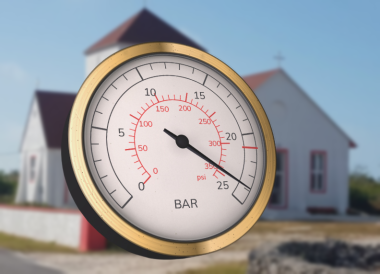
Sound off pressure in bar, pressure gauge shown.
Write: 24 bar
